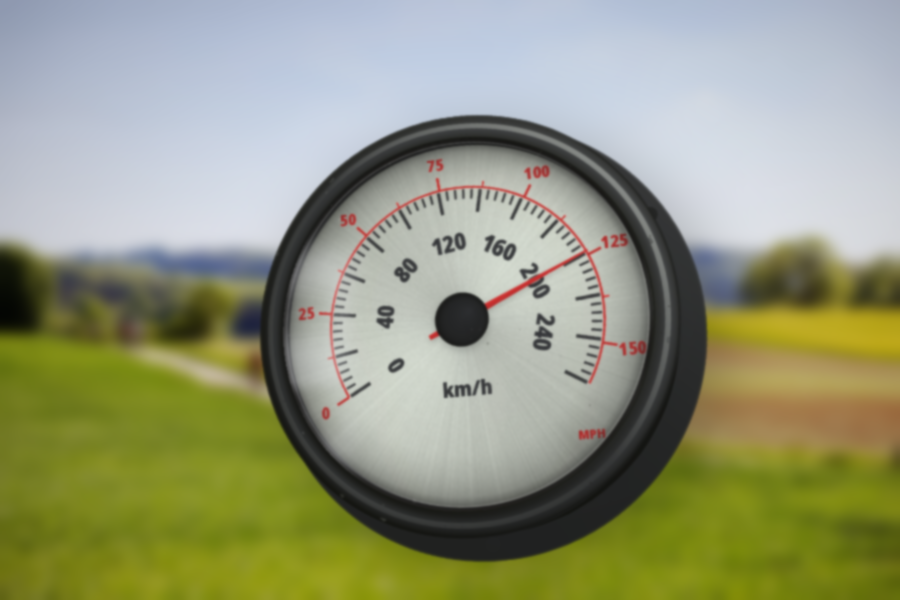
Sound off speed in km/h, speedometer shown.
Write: 200 km/h
